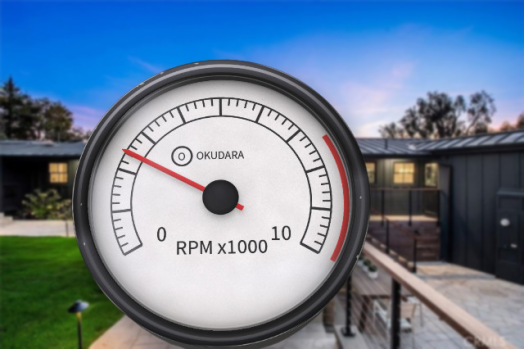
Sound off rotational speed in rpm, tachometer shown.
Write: 2400 rpm
